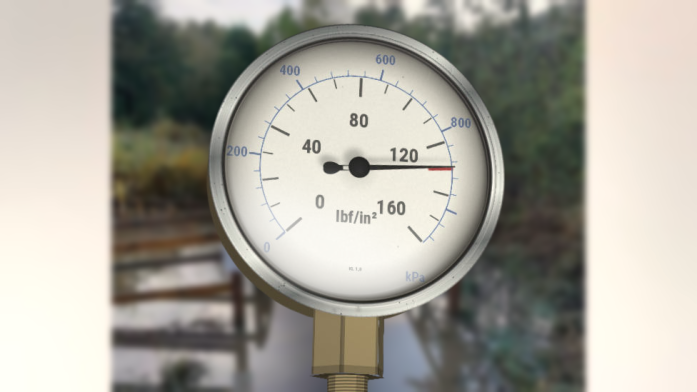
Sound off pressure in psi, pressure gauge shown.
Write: 130 psi
